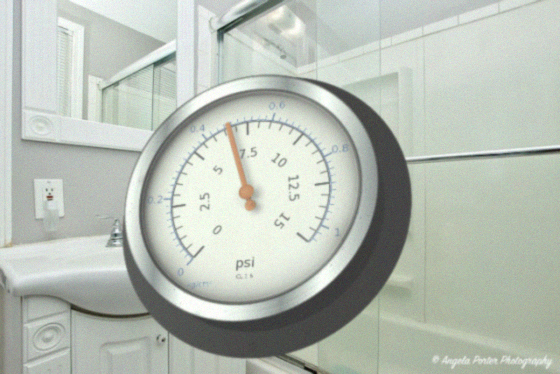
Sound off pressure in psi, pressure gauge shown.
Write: 6.75 psi
